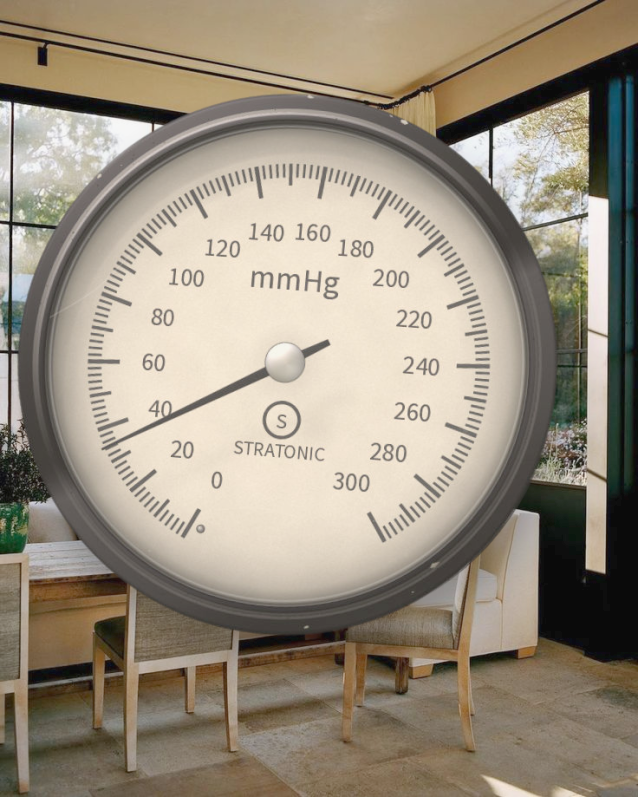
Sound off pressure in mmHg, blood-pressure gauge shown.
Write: 34 mmHg
